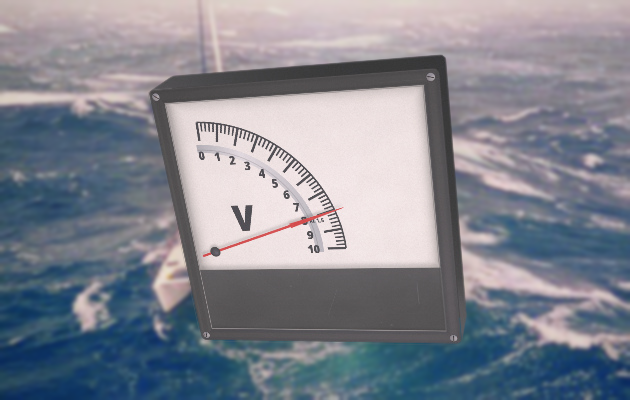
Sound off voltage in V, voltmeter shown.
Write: 8 V
